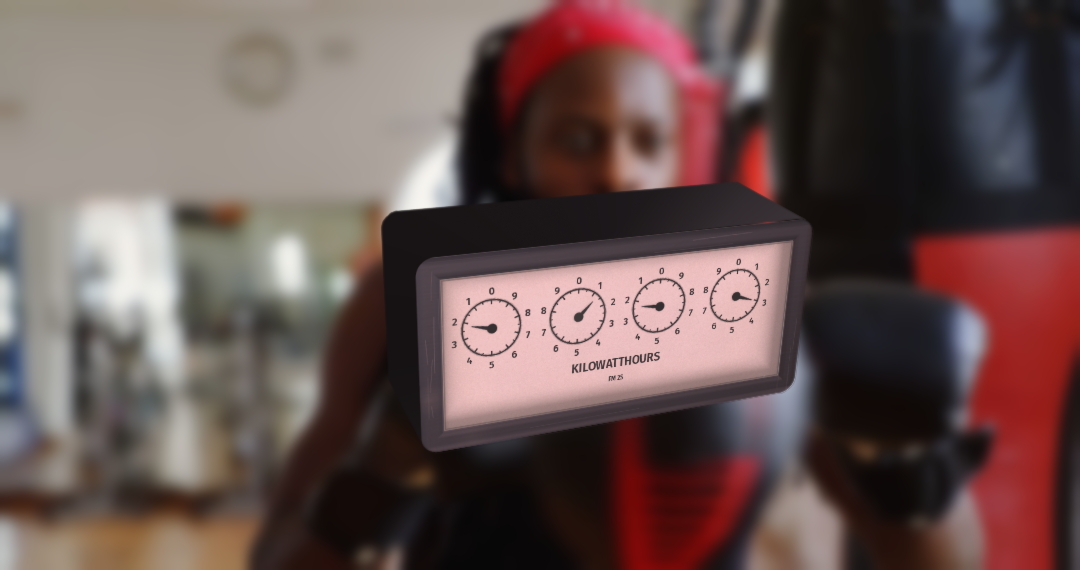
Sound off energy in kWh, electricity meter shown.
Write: 2123 kWh
